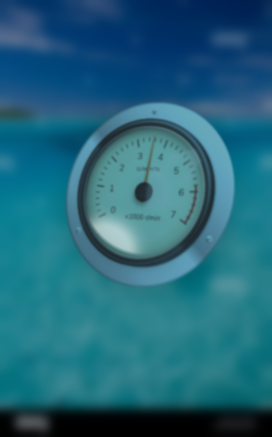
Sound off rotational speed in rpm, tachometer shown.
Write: 3600 rpm
